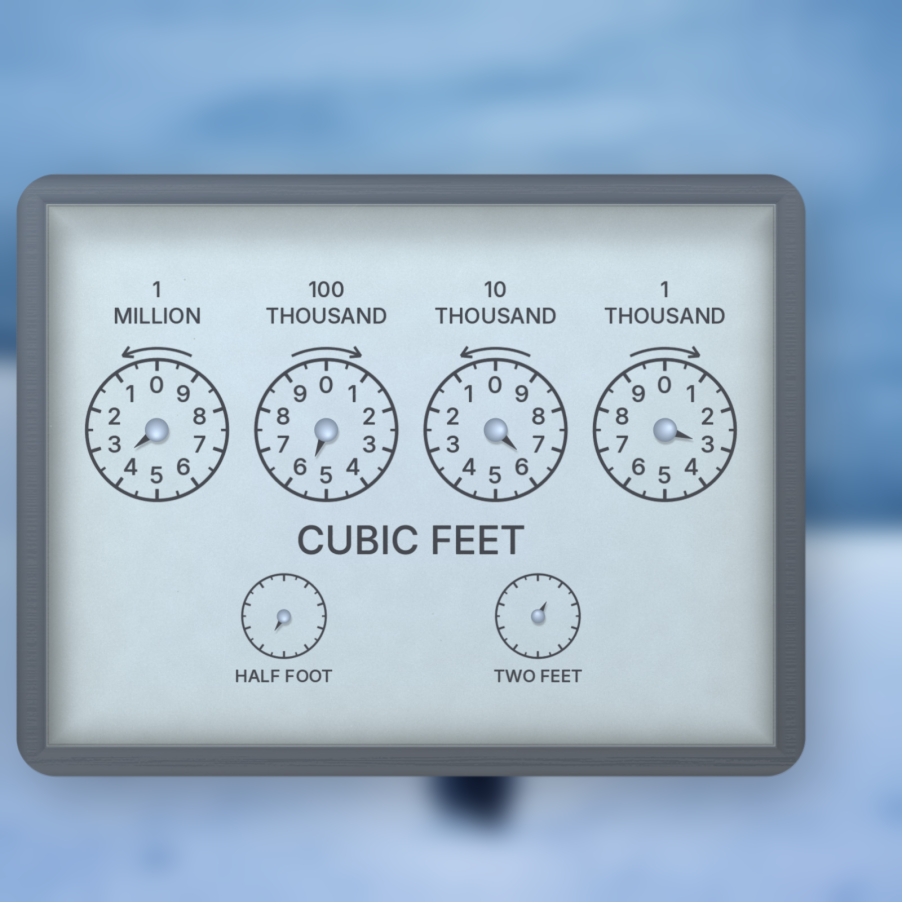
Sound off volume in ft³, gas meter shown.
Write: 356300 ft³
